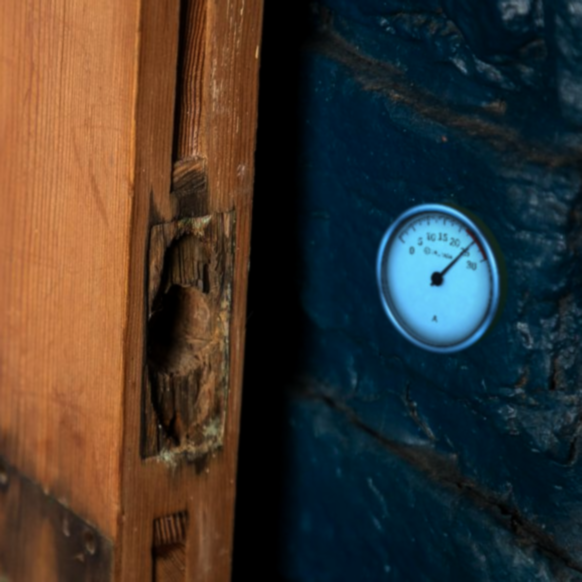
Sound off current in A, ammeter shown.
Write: 25 A
